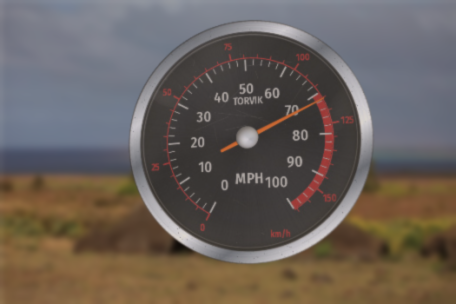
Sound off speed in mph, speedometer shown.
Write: 72 mph
